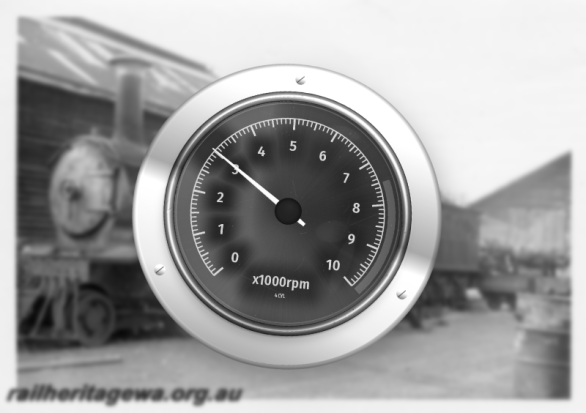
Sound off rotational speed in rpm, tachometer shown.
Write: 3000 rpm
